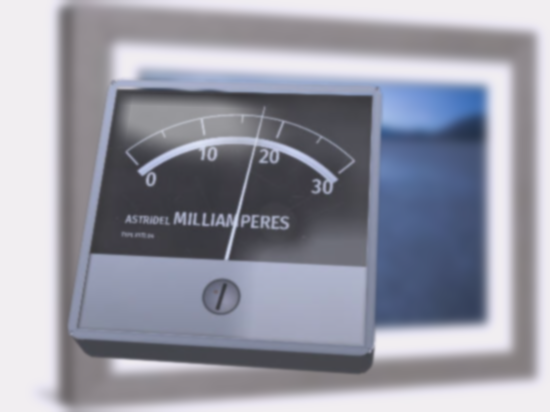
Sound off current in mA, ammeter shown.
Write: 17.5 mA
